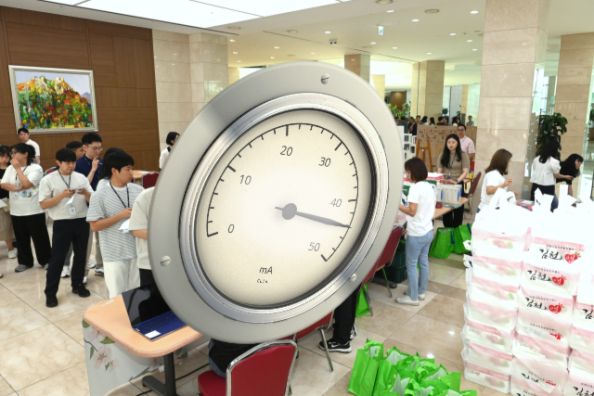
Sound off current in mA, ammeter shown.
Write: 44 mA
